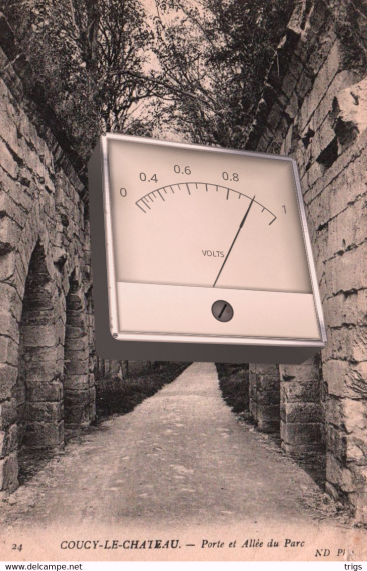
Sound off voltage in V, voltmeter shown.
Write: 0.9 V
